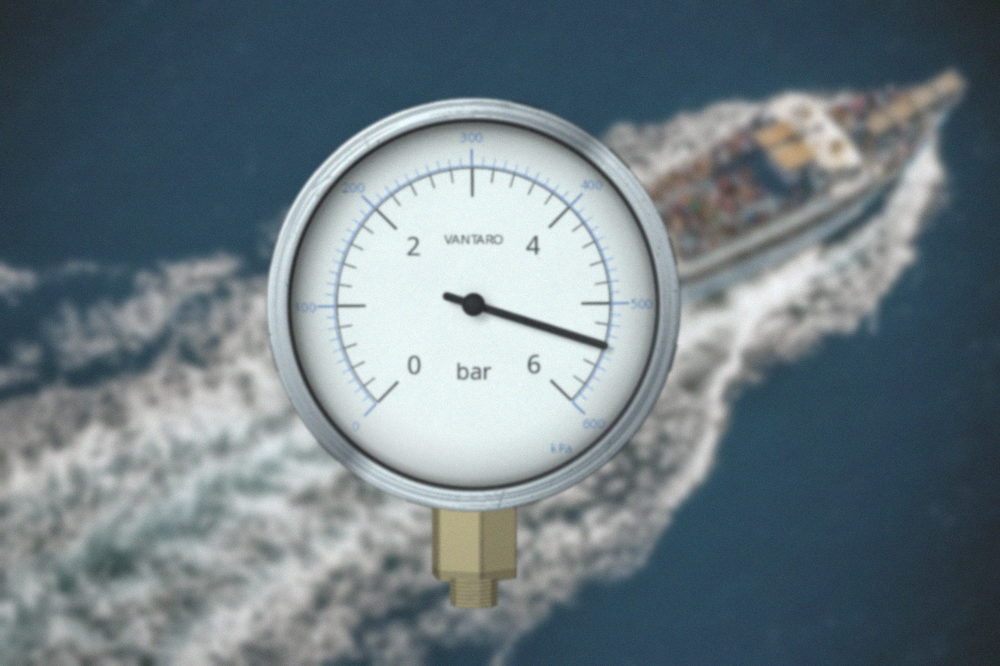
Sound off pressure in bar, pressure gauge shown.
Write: 5.4 bar
